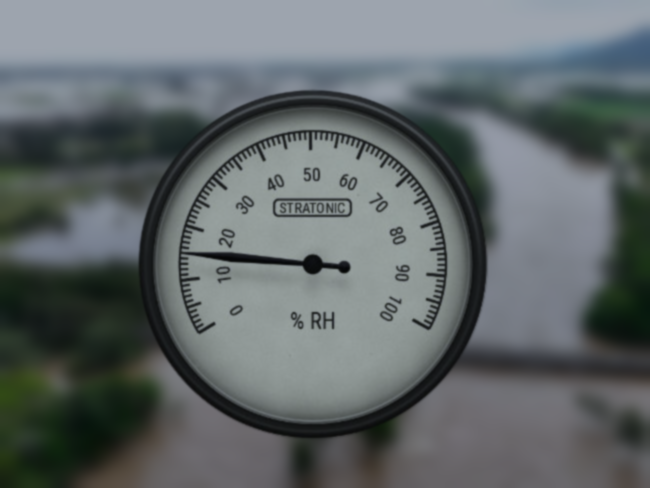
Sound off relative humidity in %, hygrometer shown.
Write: 15 %
